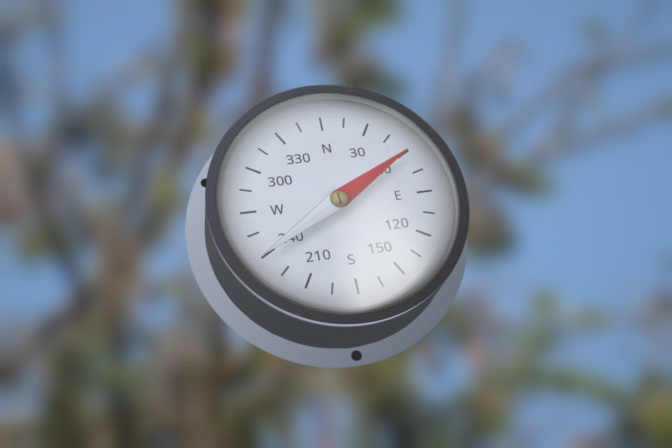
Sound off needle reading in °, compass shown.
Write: 60 °
